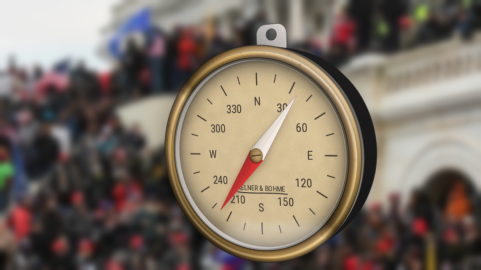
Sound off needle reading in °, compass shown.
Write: 217.5 °
